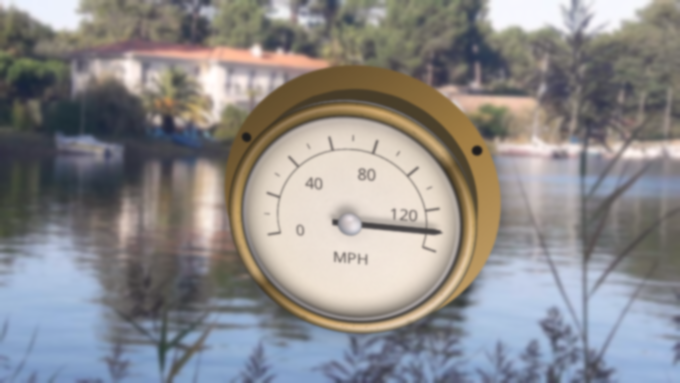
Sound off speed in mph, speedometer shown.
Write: 130 mph
